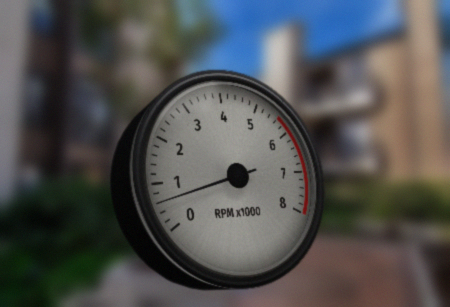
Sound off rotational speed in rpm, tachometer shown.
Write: 600 rpm
